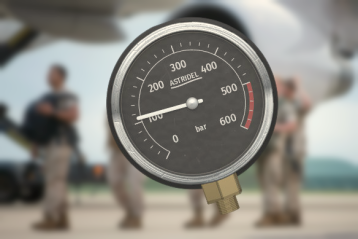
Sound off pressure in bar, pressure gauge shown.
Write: 110 bar
